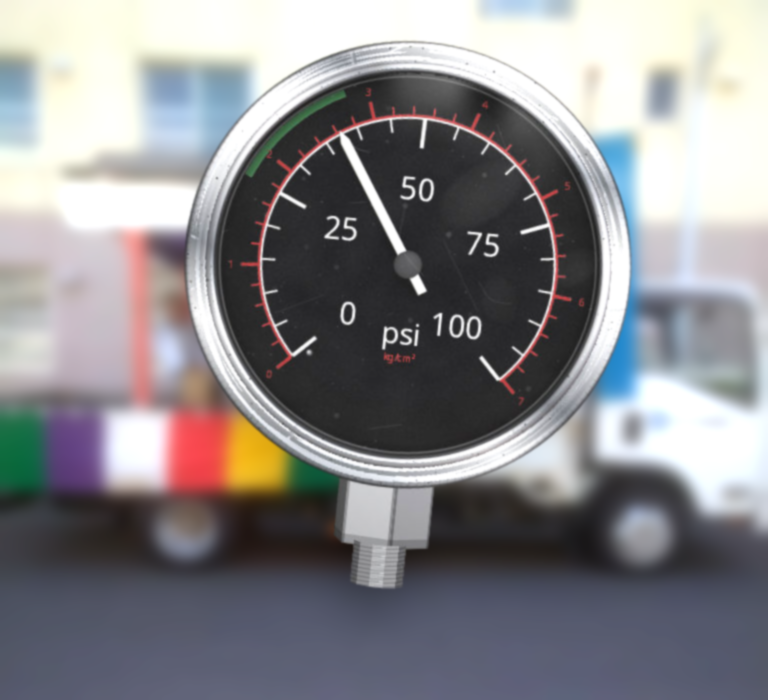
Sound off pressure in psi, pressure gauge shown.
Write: 37.5 psi
